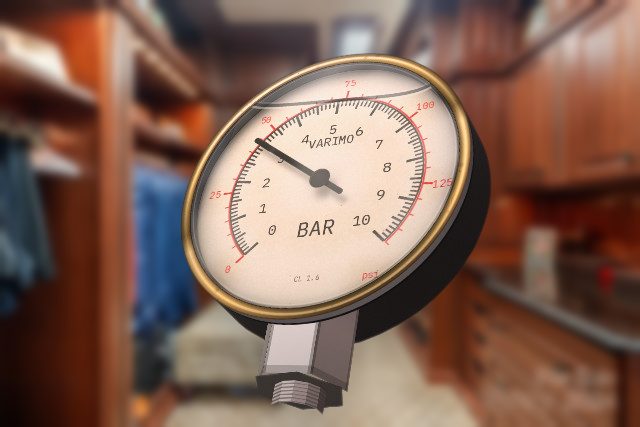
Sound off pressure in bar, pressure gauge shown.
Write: 3 bar
